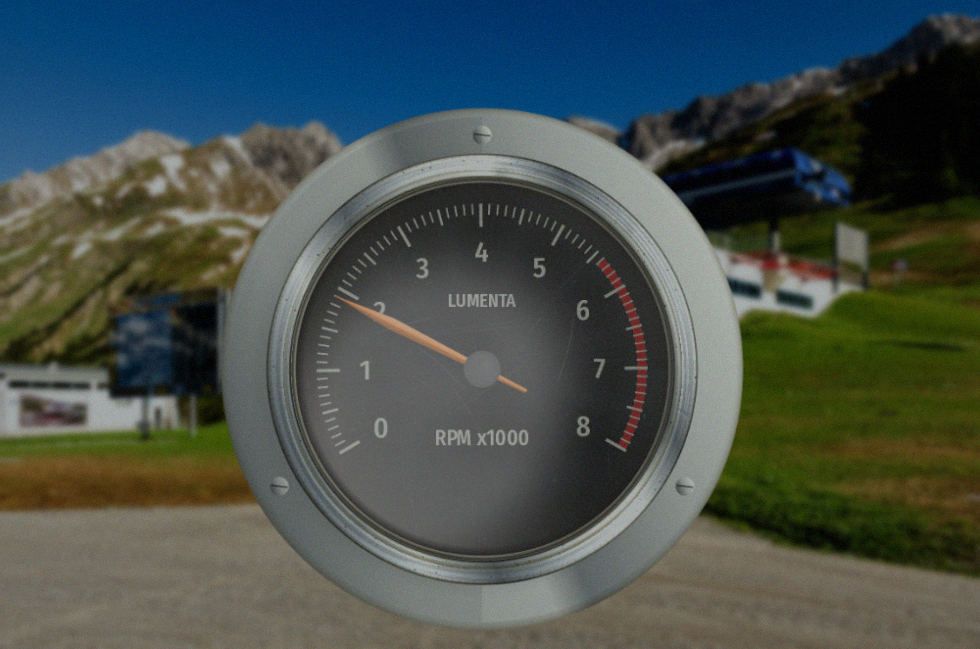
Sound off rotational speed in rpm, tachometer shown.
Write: 1900 rpm
